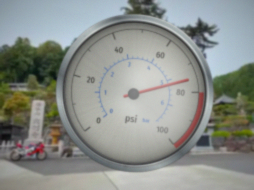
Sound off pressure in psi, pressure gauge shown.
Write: 75 psi
